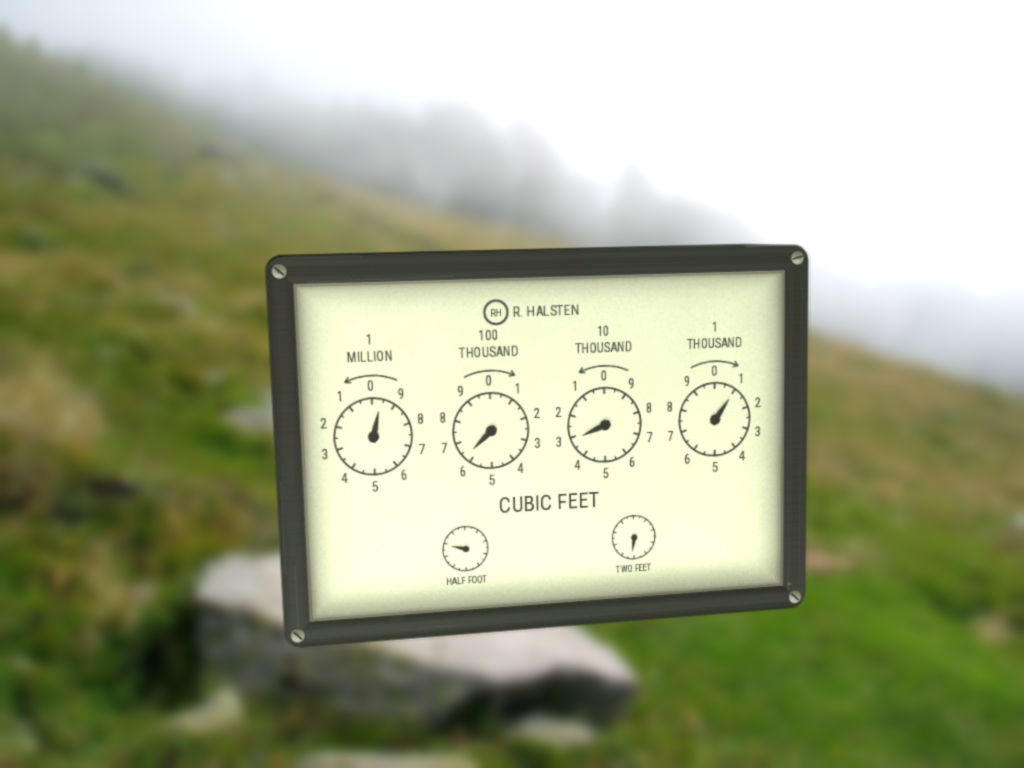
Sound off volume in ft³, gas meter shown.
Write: 963100 ft³
